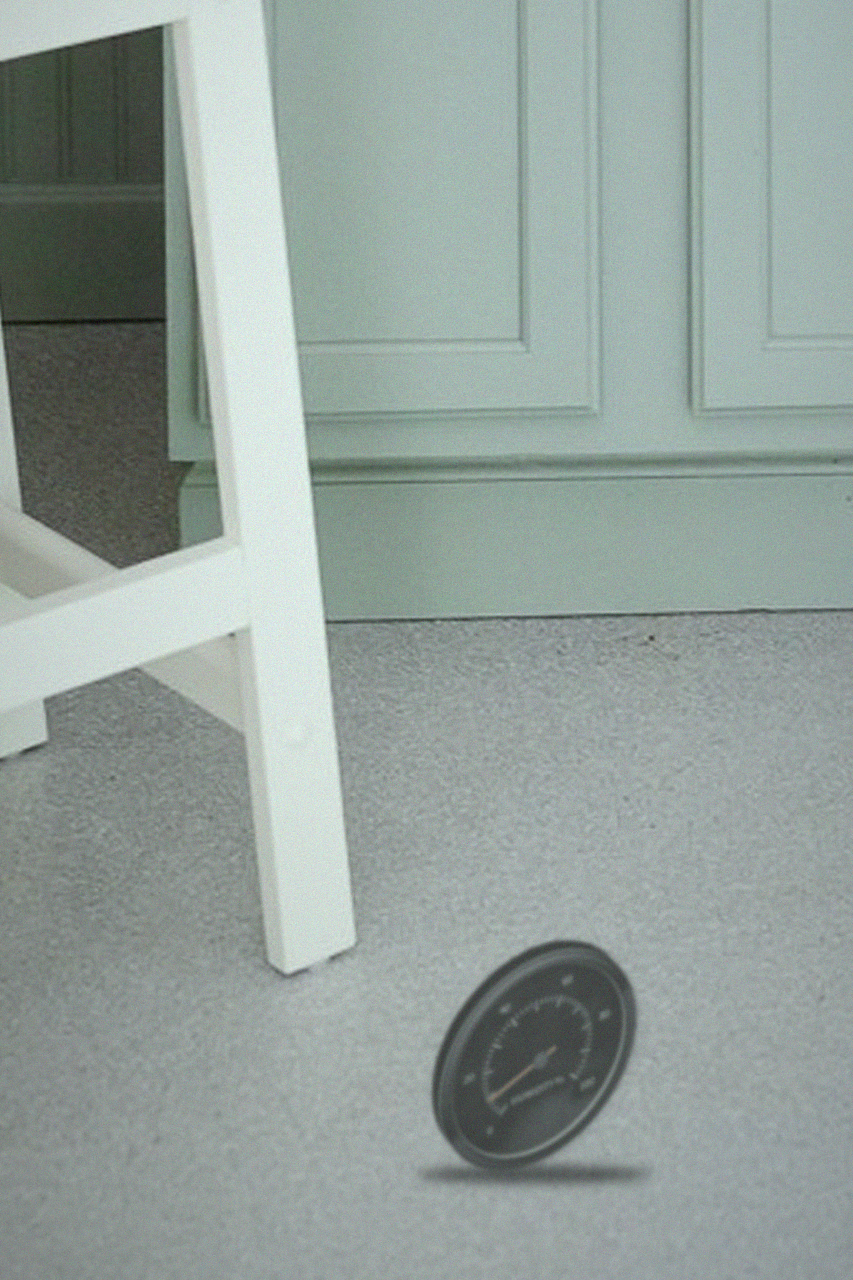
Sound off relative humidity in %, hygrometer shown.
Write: 10 %
